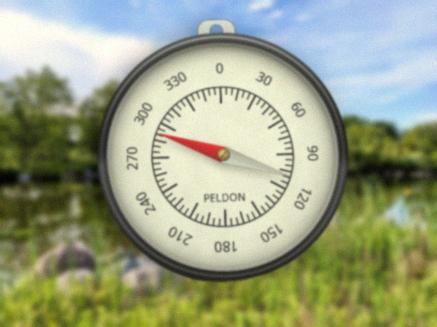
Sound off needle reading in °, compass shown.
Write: 290 °
